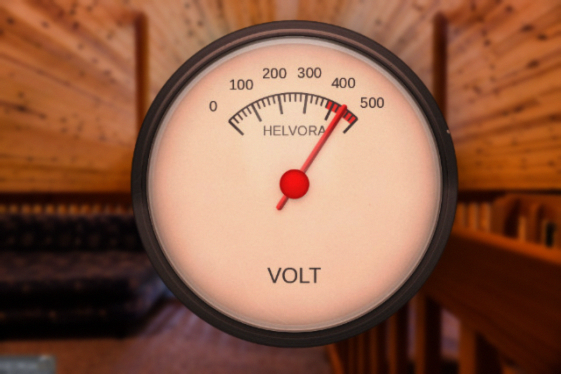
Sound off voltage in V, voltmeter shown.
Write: 440 V
